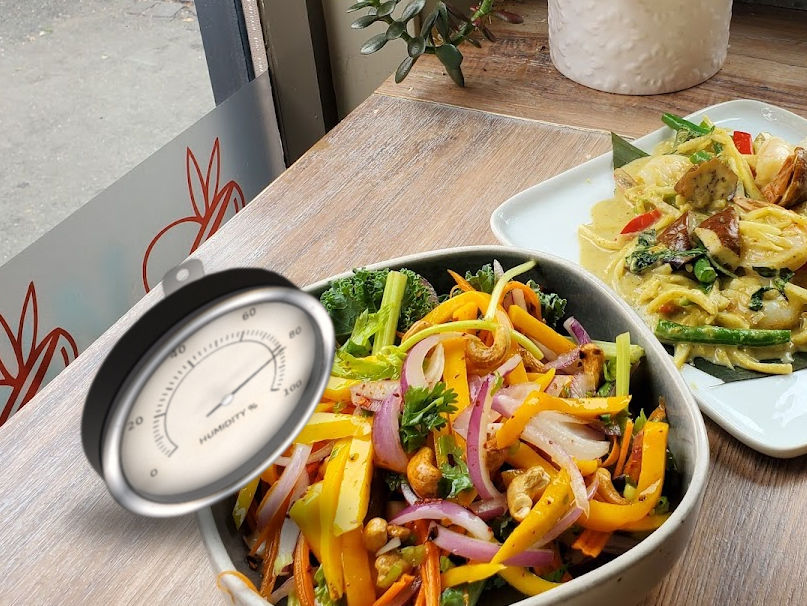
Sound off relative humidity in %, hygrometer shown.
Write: 80 %
